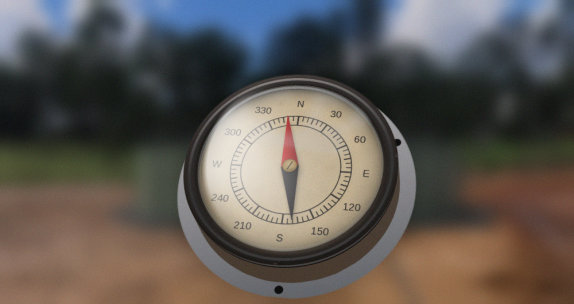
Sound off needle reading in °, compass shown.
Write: 350 °
